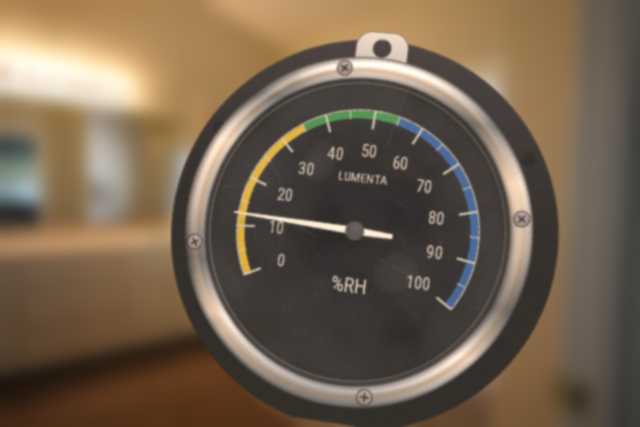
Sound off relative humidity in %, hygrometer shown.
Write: 12.5 %
